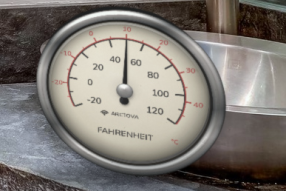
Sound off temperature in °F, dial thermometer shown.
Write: 50 °F
